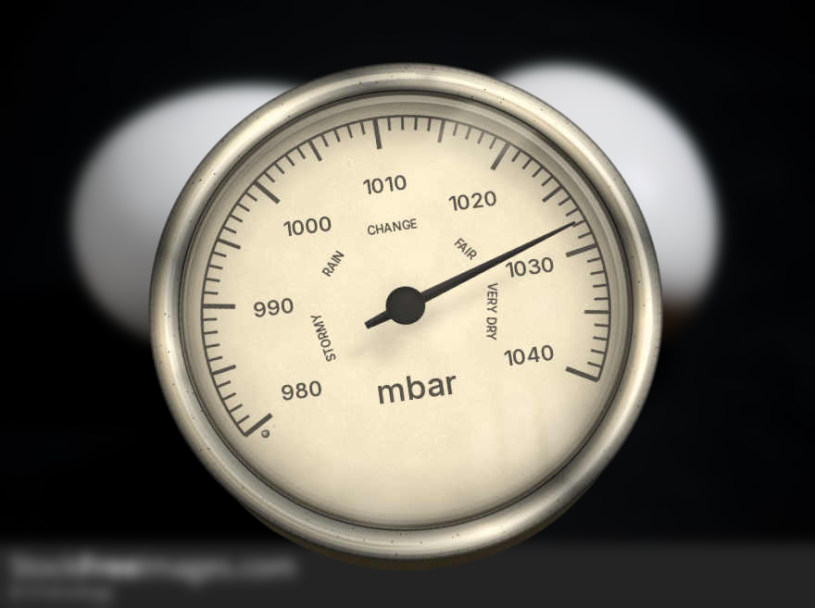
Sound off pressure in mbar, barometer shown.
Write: 1028 mbar
